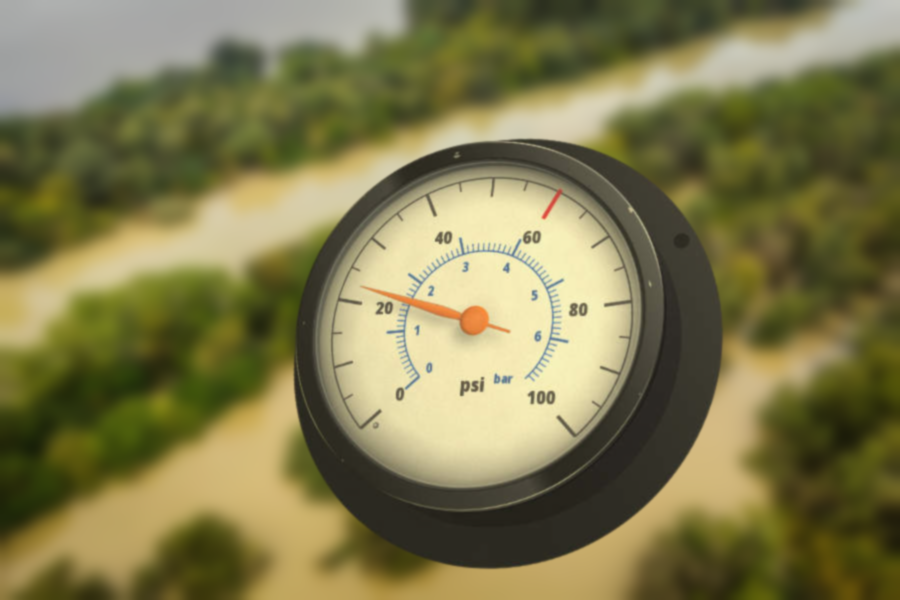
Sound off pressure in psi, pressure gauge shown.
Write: 22.5 psi
